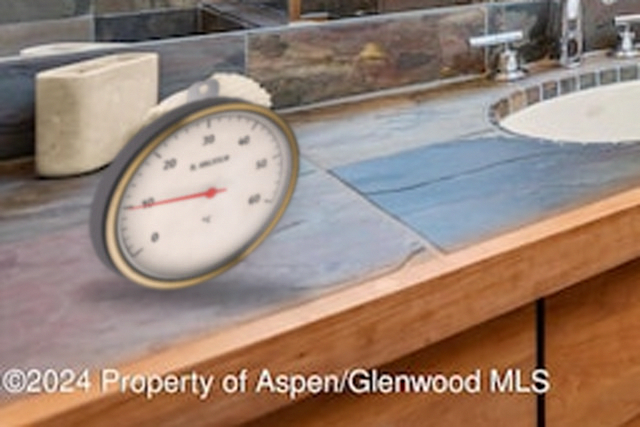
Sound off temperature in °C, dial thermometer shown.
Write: 10 °C
